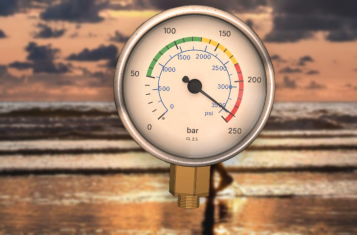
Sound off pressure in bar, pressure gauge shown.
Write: 240 bar
